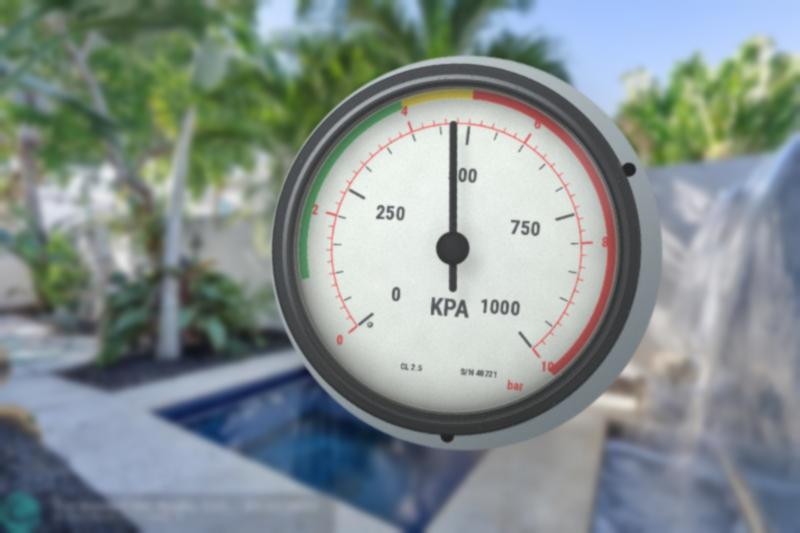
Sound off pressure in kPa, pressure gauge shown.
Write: 475 kPa
